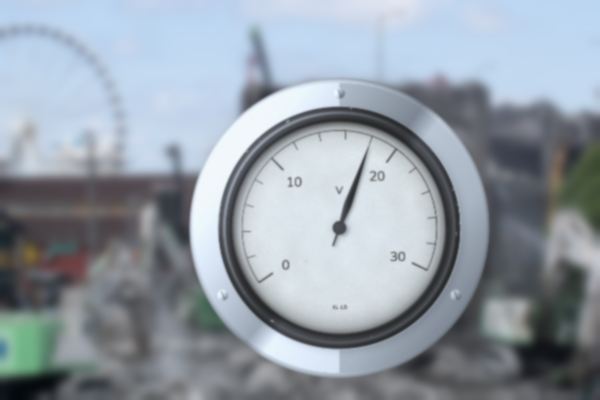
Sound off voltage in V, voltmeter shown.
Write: 18 V
